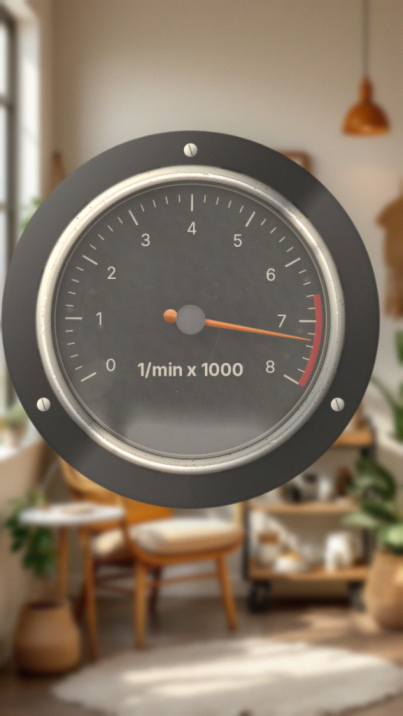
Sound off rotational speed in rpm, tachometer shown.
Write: 7300 rpm
